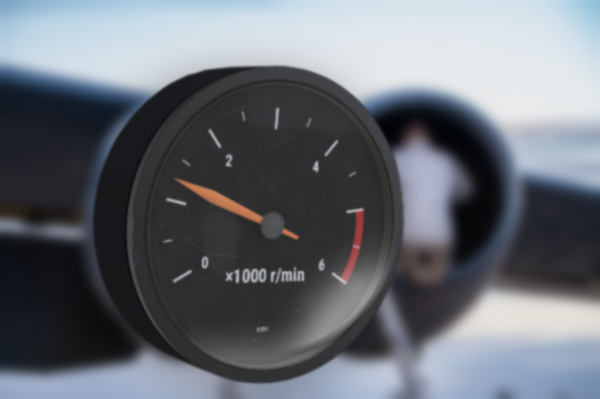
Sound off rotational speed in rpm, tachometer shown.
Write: 1250 rpm
